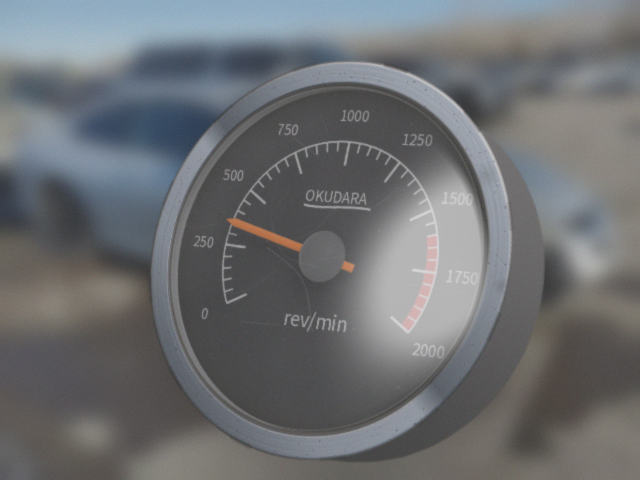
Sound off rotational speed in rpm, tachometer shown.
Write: 350 rpm
